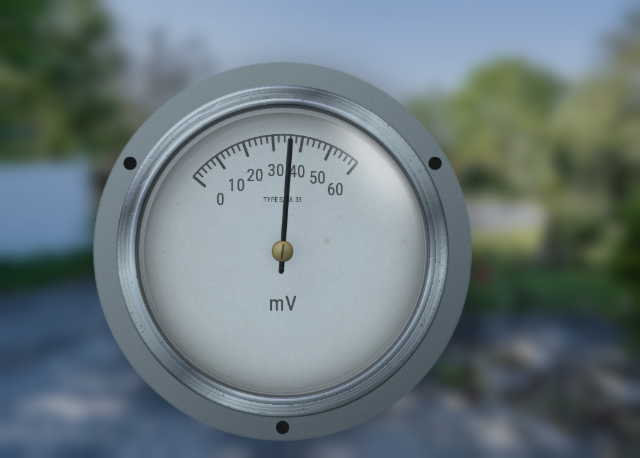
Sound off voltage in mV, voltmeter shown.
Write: 36 mV
